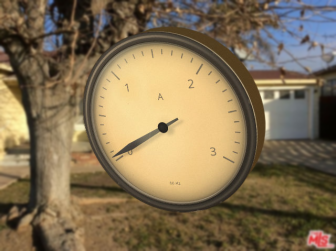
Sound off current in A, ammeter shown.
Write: 0.05 A
